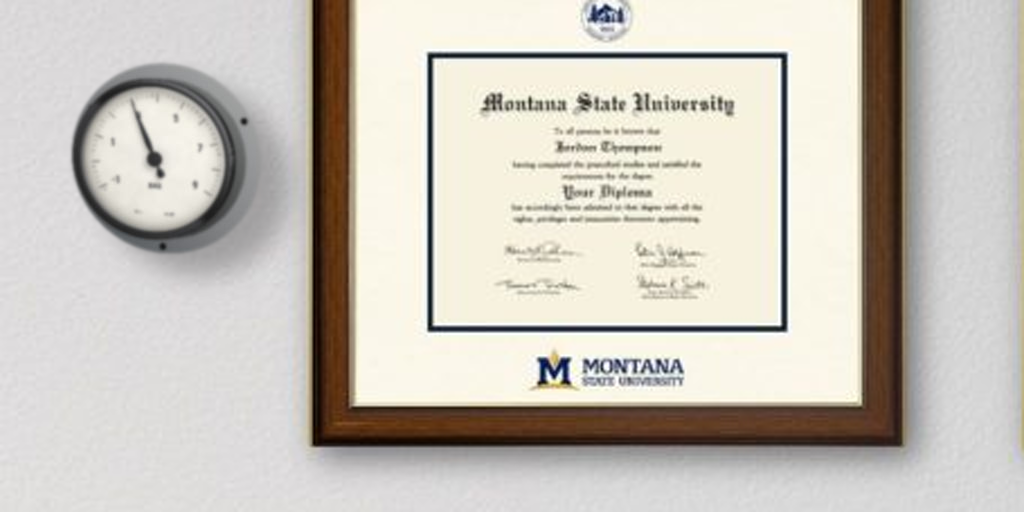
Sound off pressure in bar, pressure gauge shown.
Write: 3 bar
